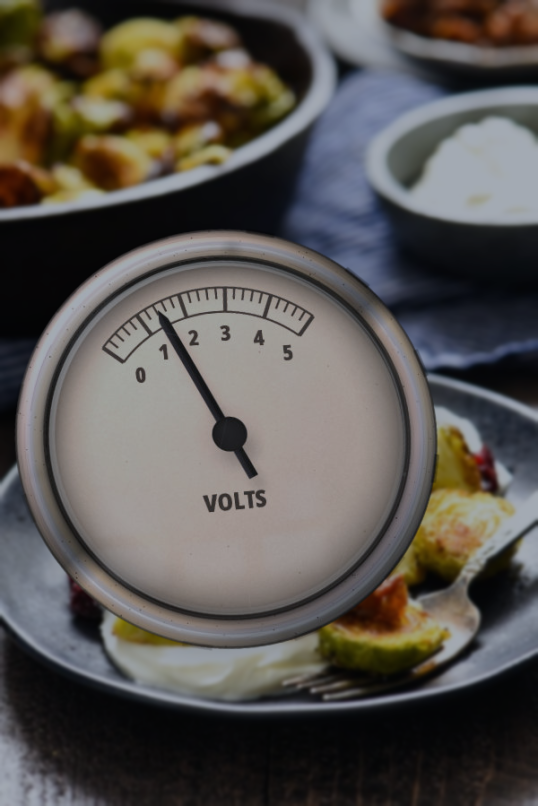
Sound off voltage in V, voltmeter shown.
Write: 1.4 V
